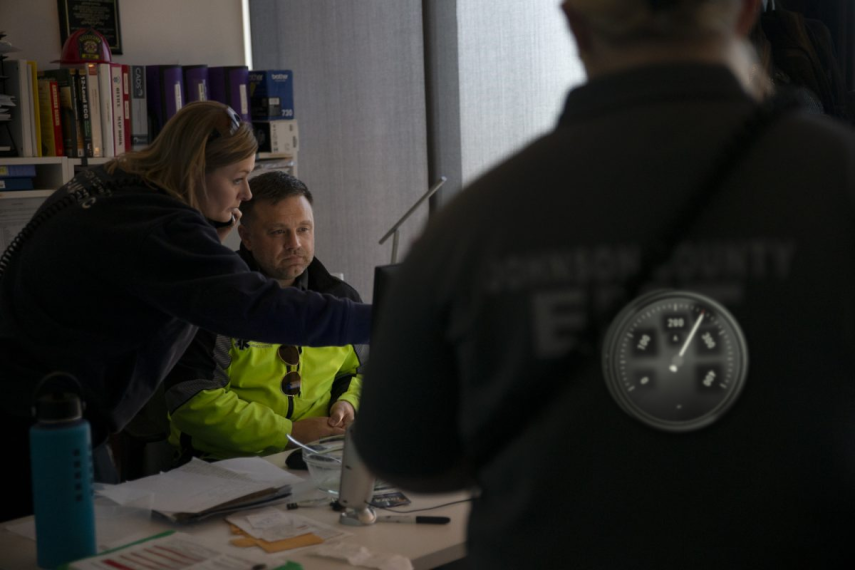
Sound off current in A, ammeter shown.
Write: 250 A
